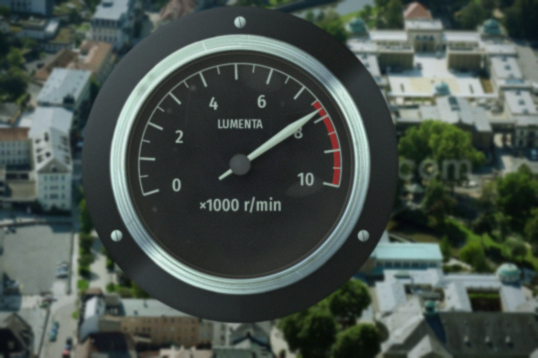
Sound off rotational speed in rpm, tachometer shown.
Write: 7750 rpm
